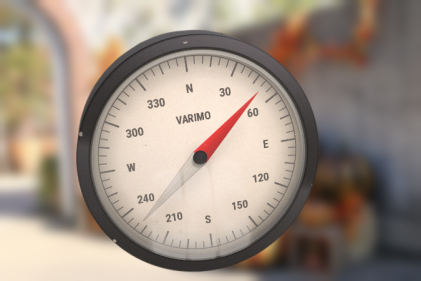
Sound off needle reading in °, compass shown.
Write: 50 °
